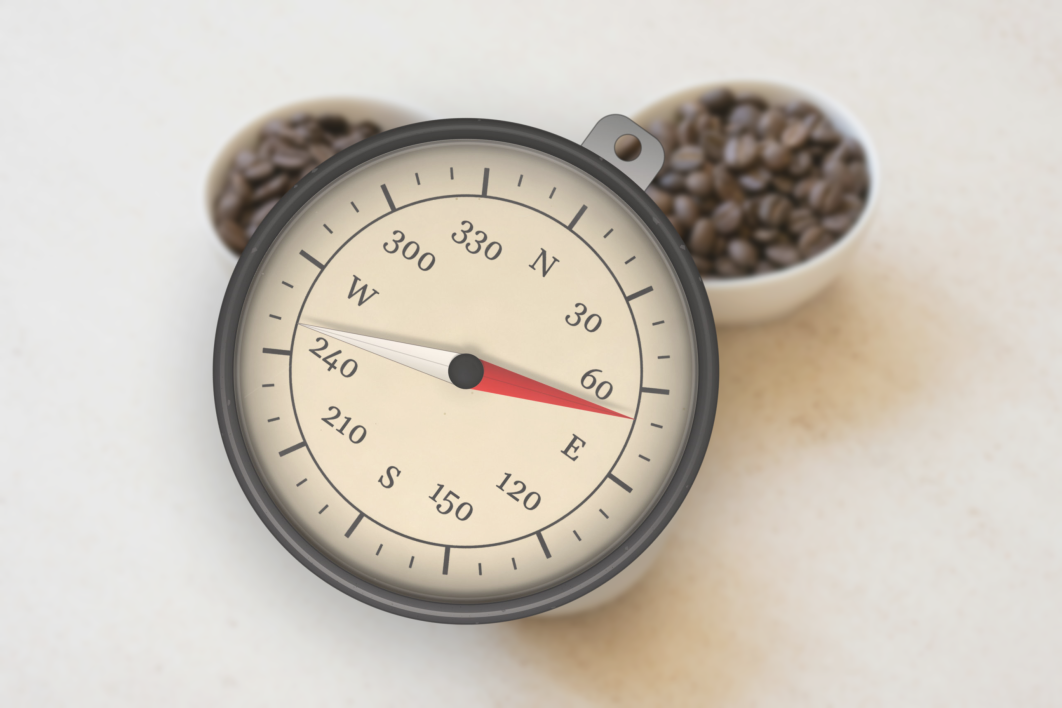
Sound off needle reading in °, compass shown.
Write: 70 °
